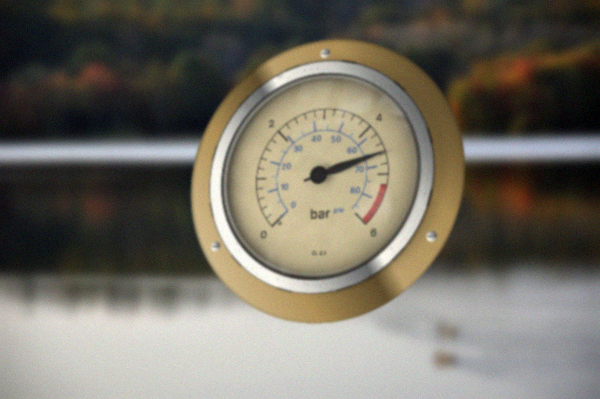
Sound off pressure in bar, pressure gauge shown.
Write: 4.6 bar
